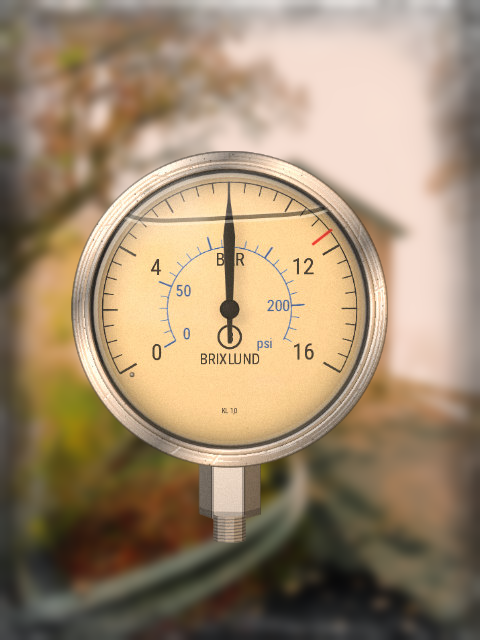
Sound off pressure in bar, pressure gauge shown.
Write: 8 bar
